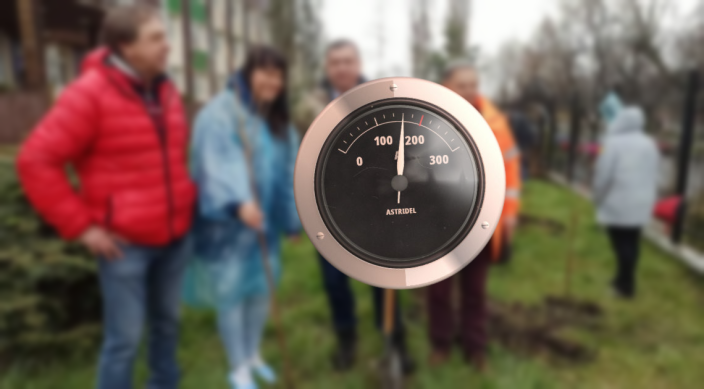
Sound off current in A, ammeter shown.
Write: 160 A
